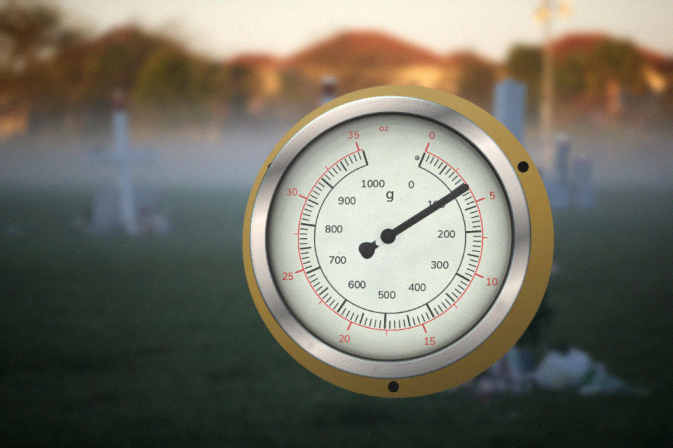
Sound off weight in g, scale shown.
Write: 110 g
